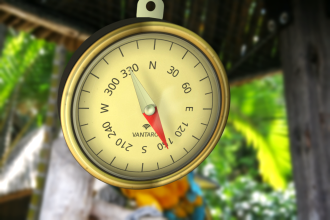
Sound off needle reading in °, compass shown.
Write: 150 °
